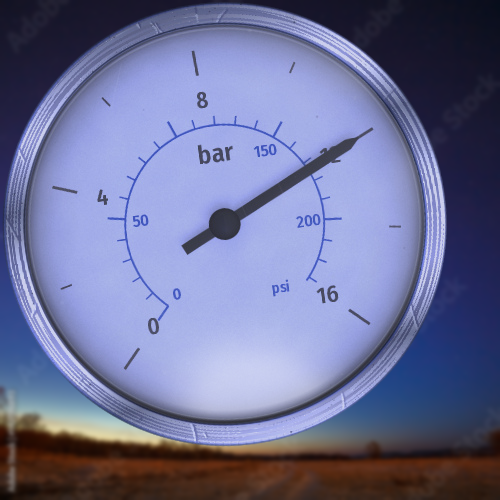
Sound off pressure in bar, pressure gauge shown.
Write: 12 bar
